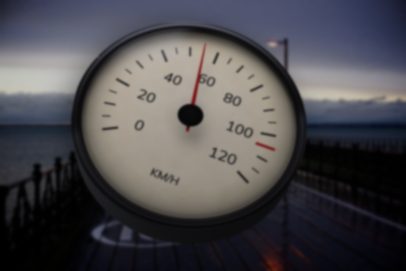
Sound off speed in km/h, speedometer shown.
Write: 55 km/h
